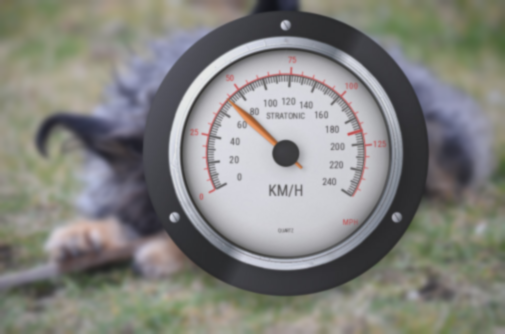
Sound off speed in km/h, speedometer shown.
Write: 70 km/h
